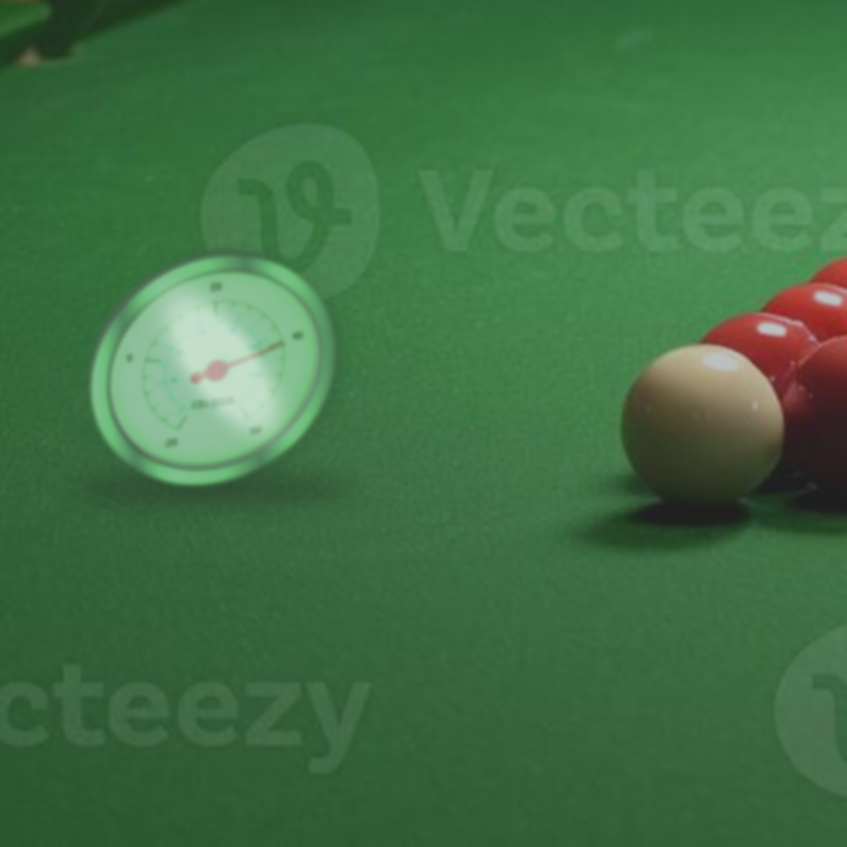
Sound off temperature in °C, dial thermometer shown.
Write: 40 °C
